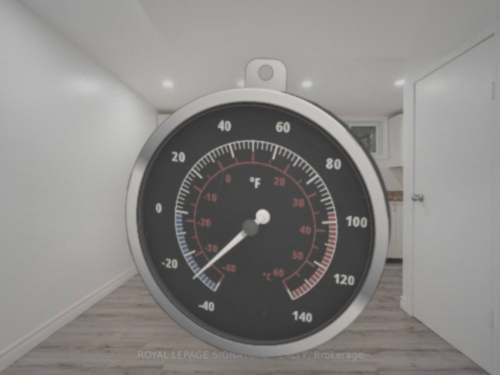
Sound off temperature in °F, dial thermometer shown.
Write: -30 °F
